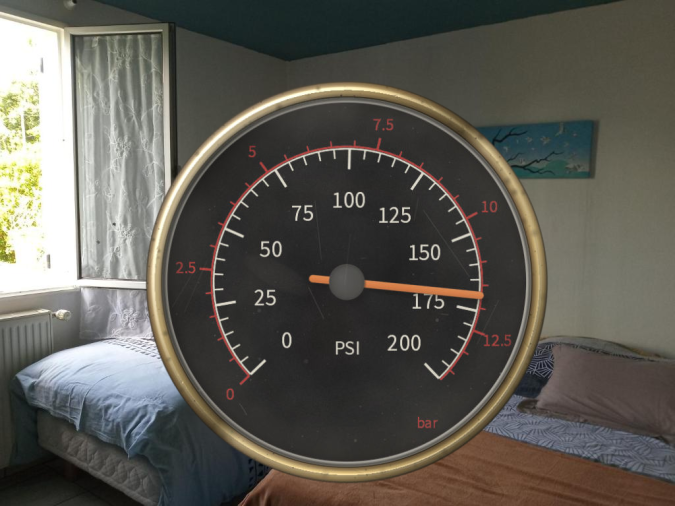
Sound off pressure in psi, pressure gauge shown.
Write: 170 psi
